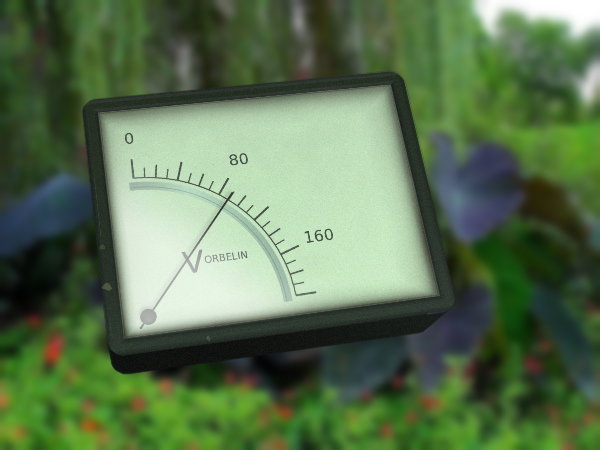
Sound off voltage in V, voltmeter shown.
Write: 90 V
